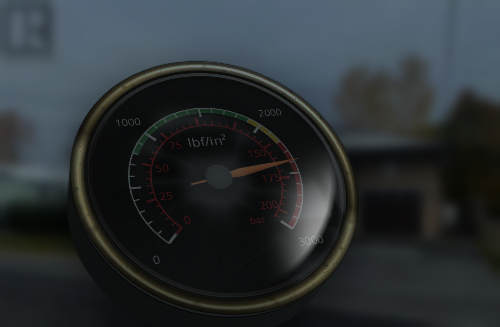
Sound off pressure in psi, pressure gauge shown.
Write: 2400 psi
